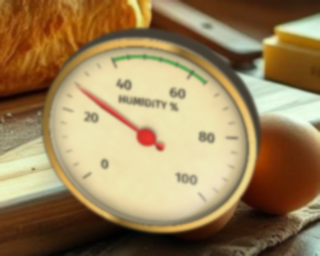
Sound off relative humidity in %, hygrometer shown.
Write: 28 %
